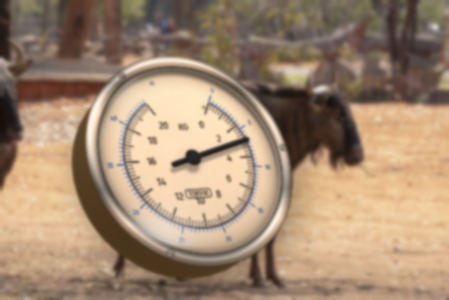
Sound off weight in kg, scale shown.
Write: 3 kg
